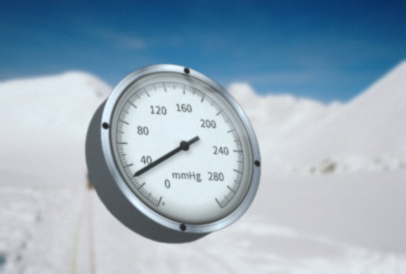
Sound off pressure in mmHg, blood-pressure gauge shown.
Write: 30 mmHg
